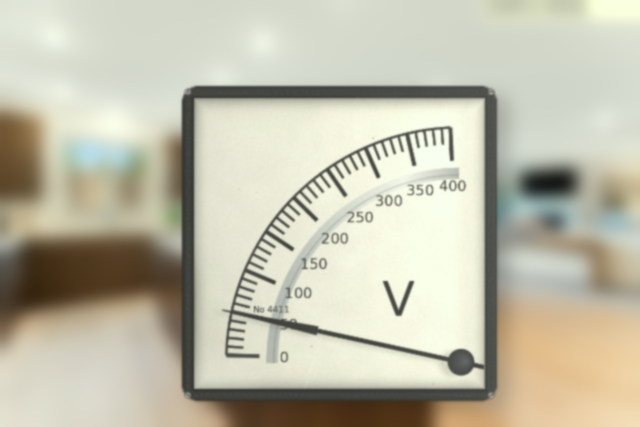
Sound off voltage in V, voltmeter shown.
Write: 50 V
